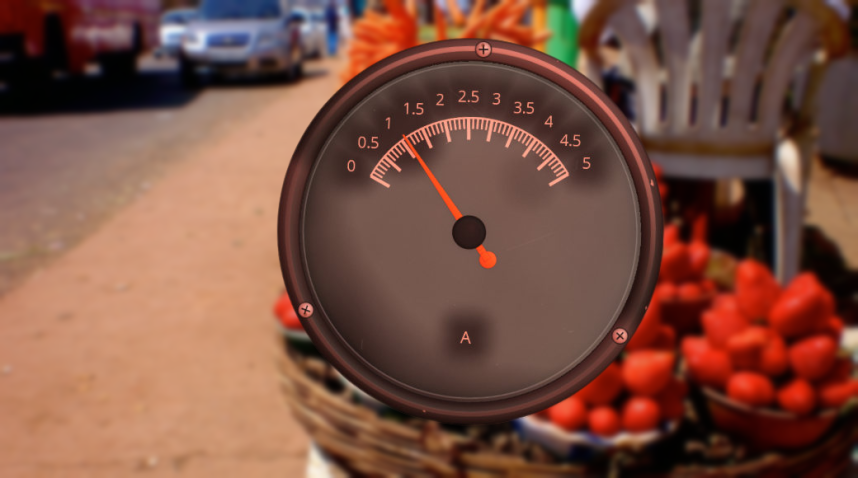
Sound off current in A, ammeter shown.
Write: 1.1 A
